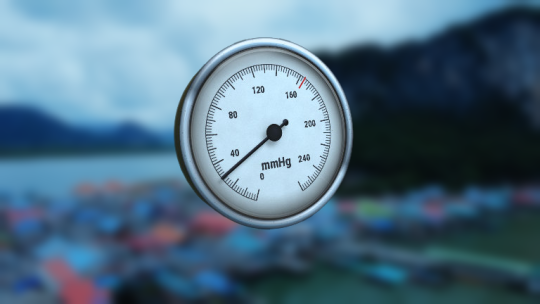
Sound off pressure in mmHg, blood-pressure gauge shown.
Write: 30 mmHg
